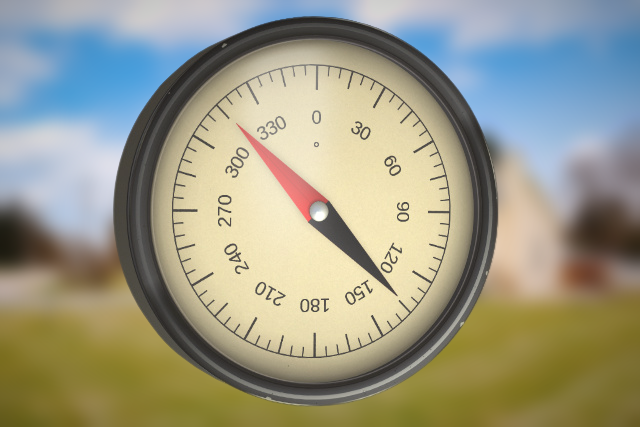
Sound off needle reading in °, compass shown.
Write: 315 °
